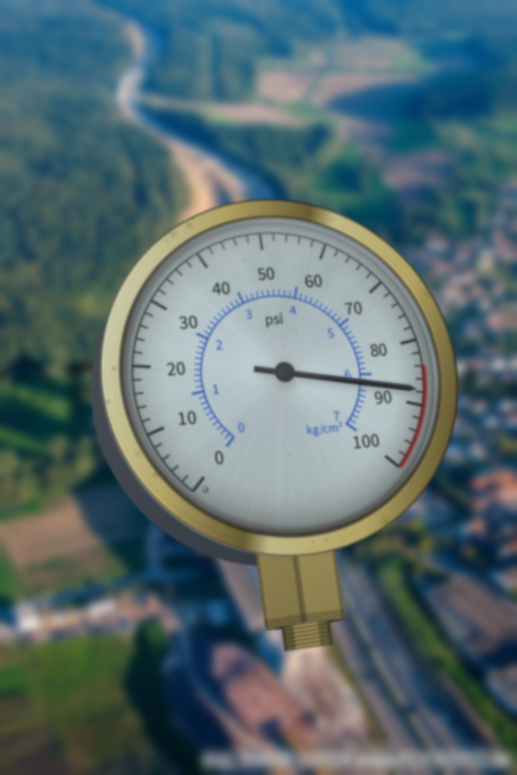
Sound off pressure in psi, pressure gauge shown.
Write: 88 psi
